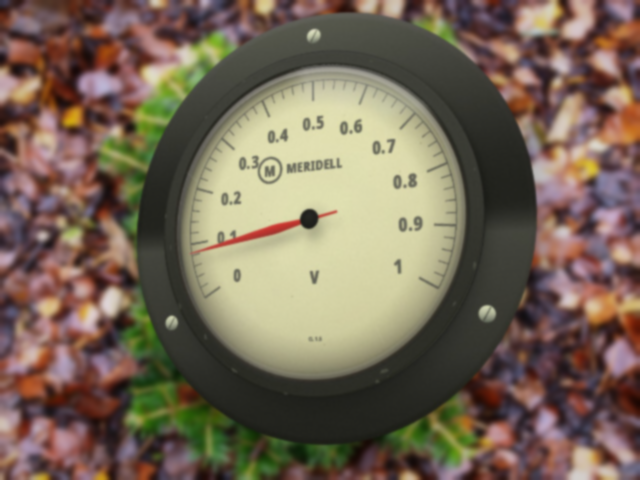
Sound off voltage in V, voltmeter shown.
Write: 0.08 V
